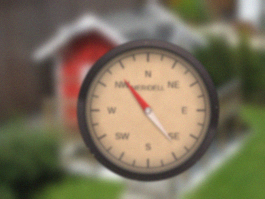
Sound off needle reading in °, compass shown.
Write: 322.5 °
